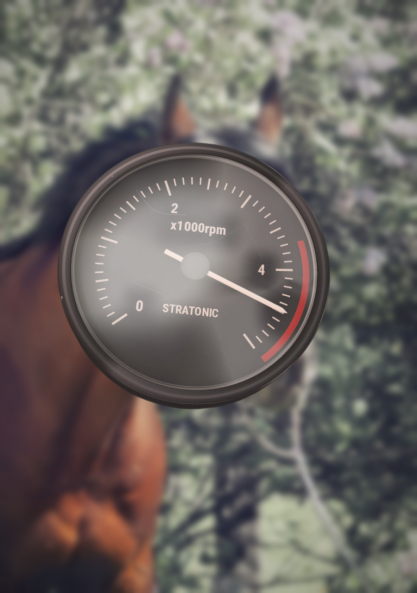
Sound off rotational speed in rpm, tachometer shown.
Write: 4500 rpm
